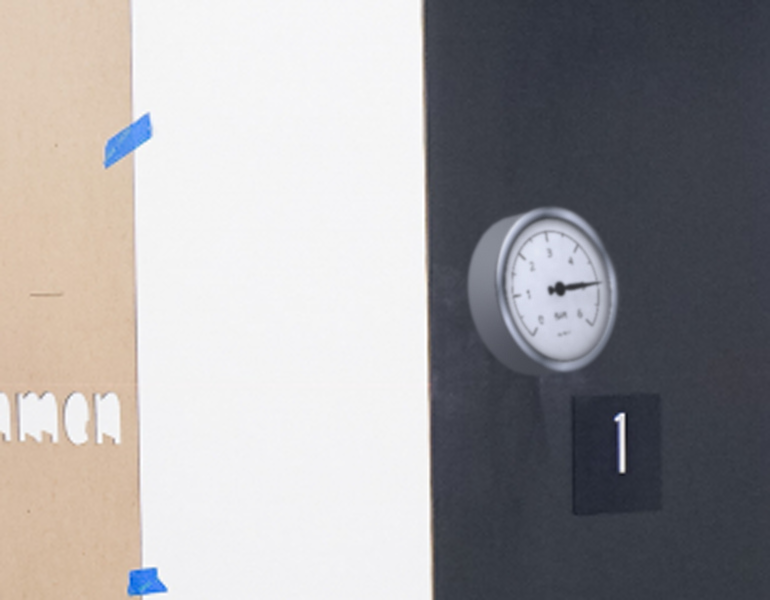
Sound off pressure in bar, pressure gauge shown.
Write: 5 bar
